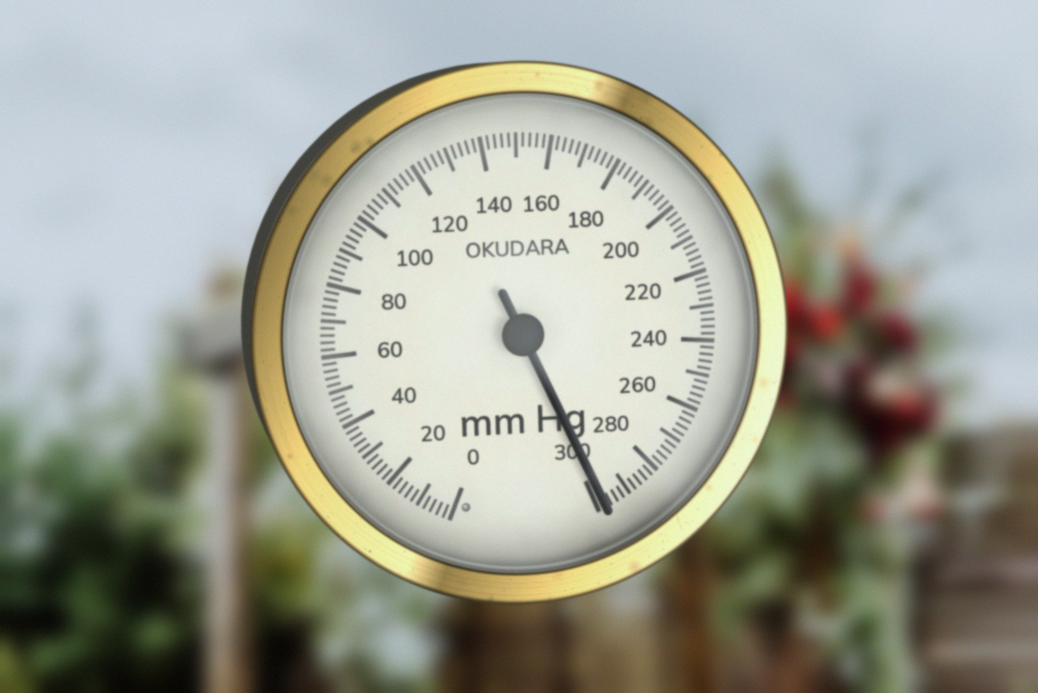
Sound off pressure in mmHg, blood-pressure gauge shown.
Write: 298 mmHg
